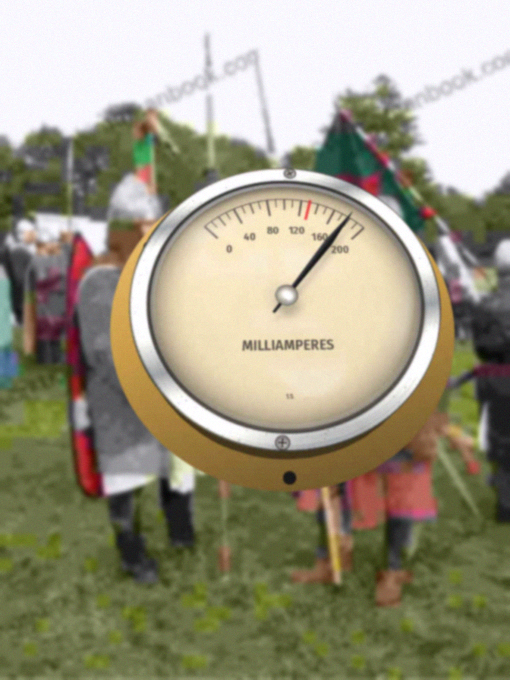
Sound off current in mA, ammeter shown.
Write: 180 mA
